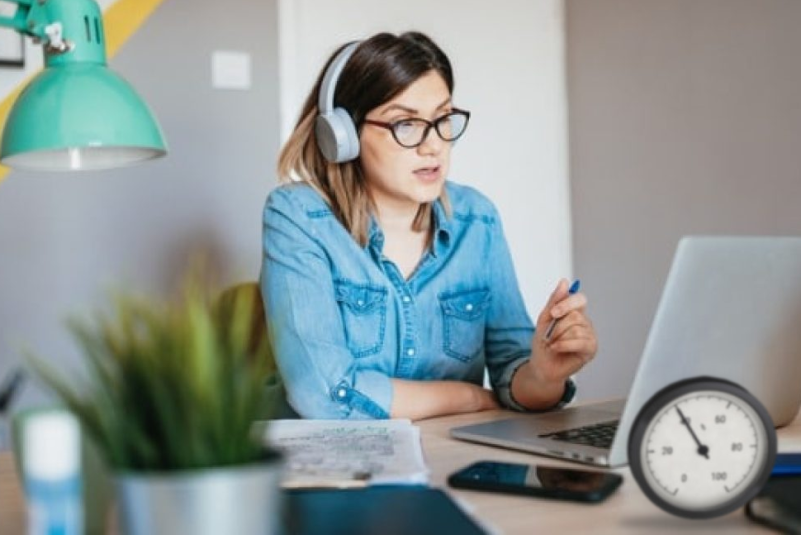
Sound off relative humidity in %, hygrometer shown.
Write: 40 %
